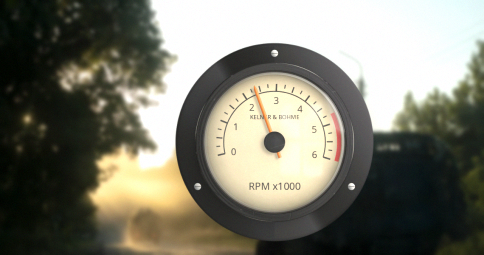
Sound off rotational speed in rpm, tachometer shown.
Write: 2375 rpm
